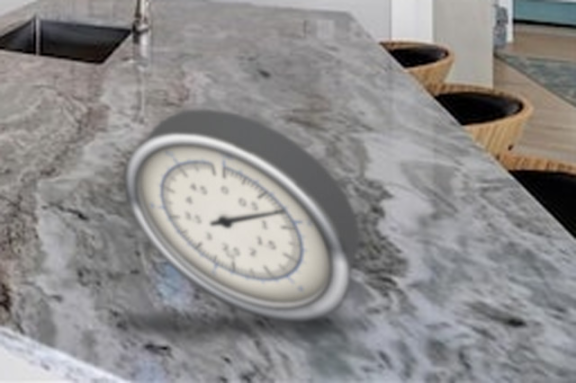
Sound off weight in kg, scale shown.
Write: 0.75 kg
